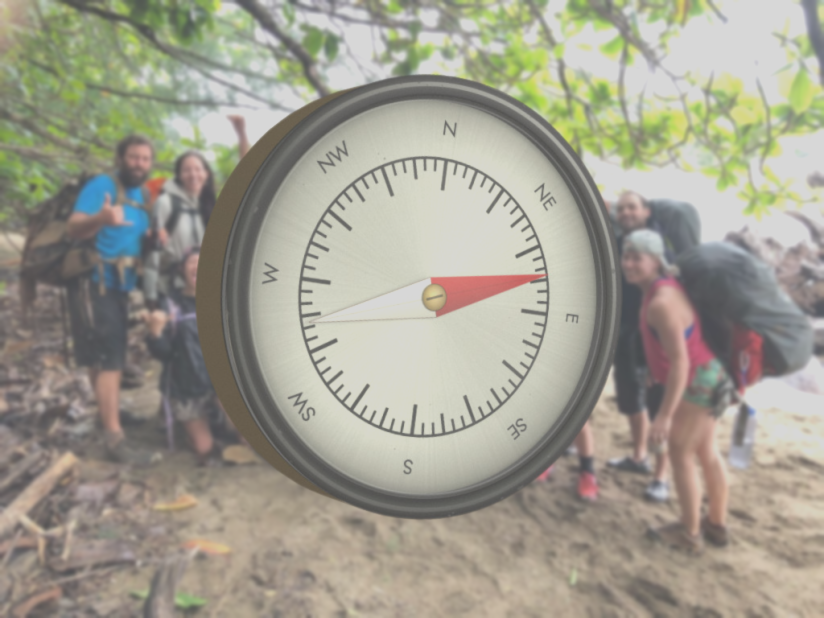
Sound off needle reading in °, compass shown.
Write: 72.5 °
